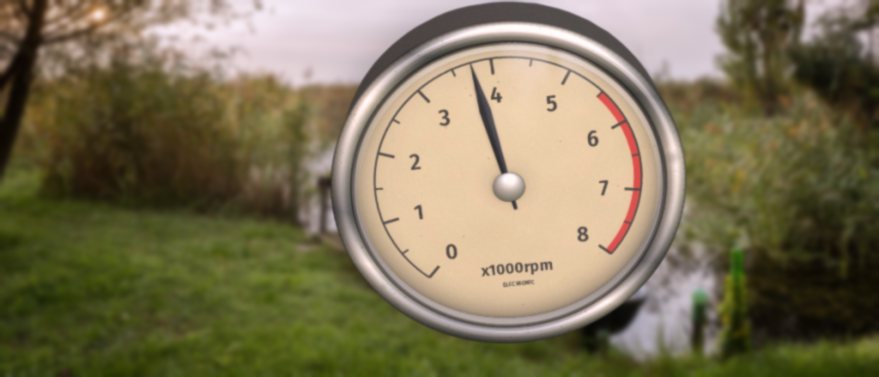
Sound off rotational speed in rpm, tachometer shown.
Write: 3750 rpm
